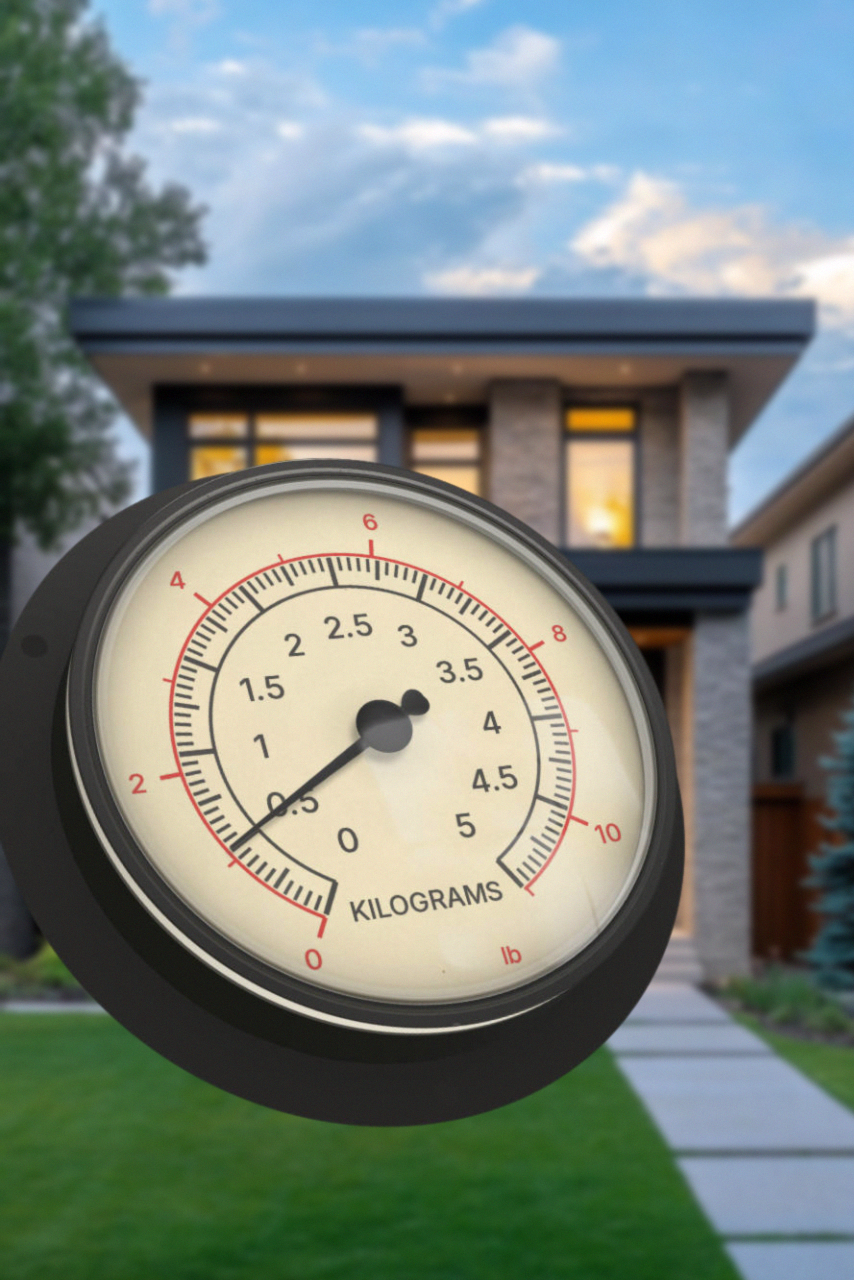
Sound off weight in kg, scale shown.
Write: 0.5 kg
